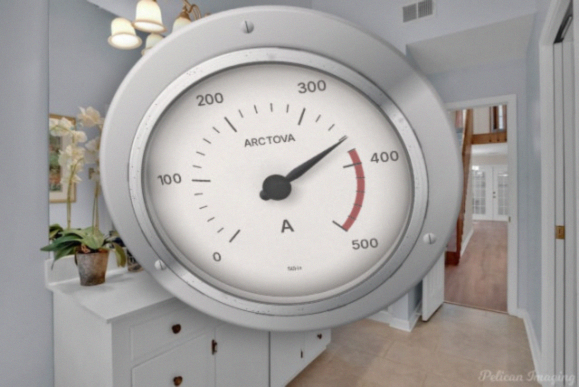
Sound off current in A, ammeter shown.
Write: 360 A
